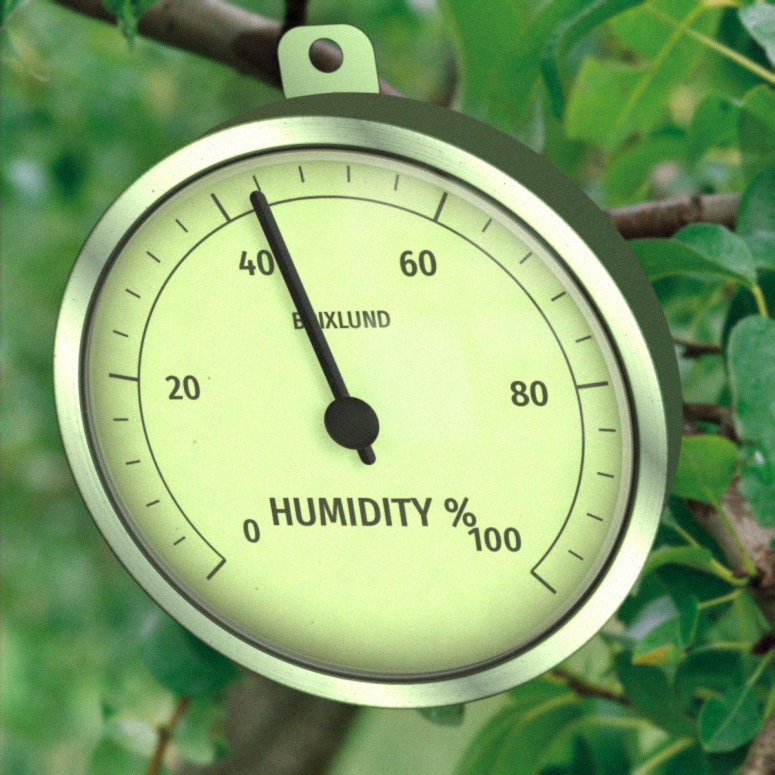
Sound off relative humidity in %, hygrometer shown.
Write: 44 %
